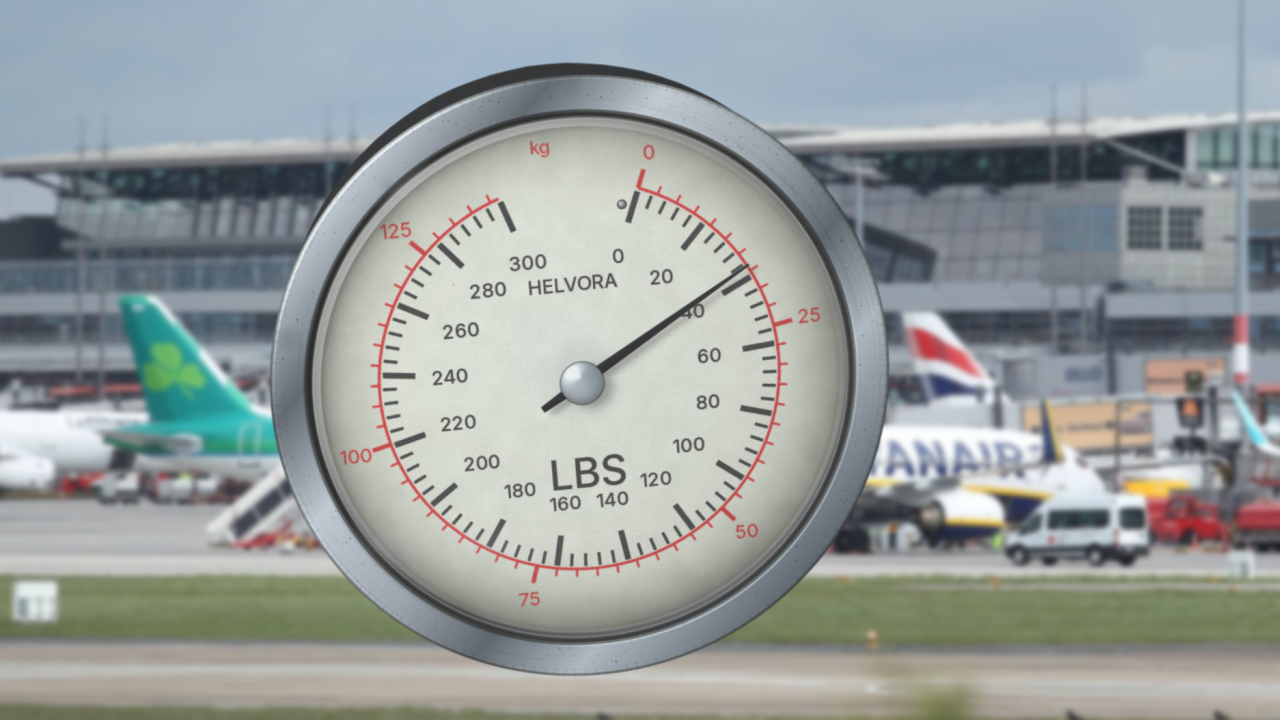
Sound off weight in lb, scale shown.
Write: 36 lb
